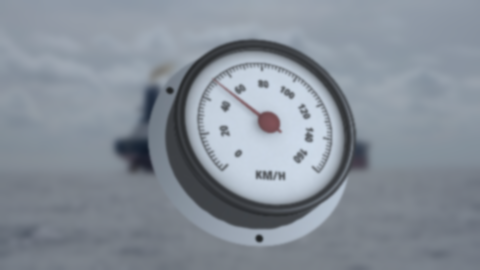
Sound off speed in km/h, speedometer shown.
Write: 50 km/h
